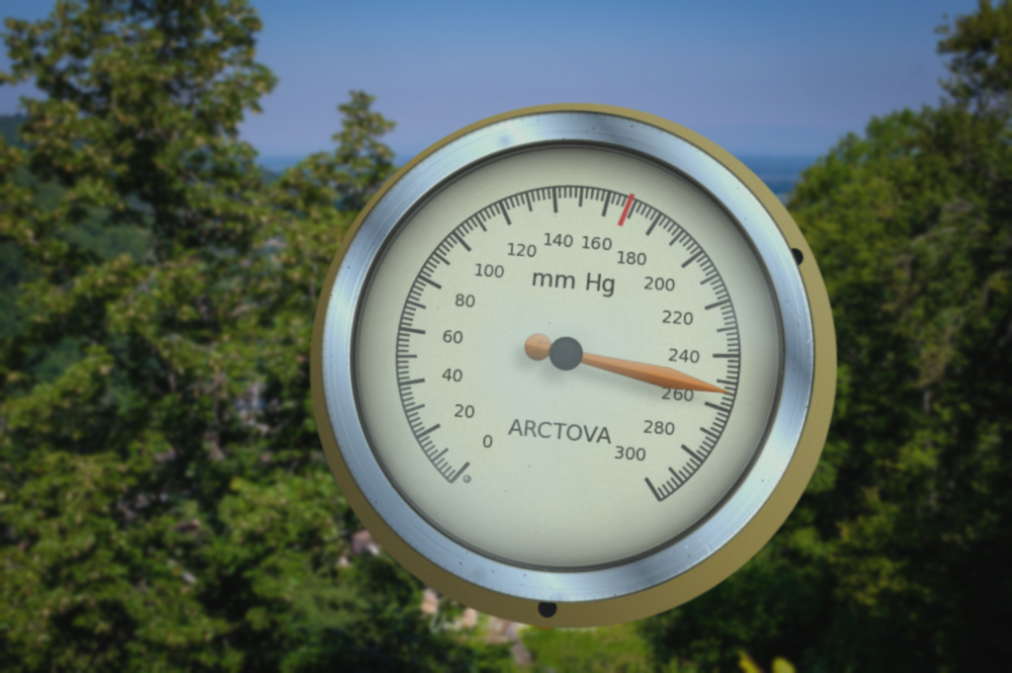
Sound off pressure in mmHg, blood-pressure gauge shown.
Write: 254 mmHg
